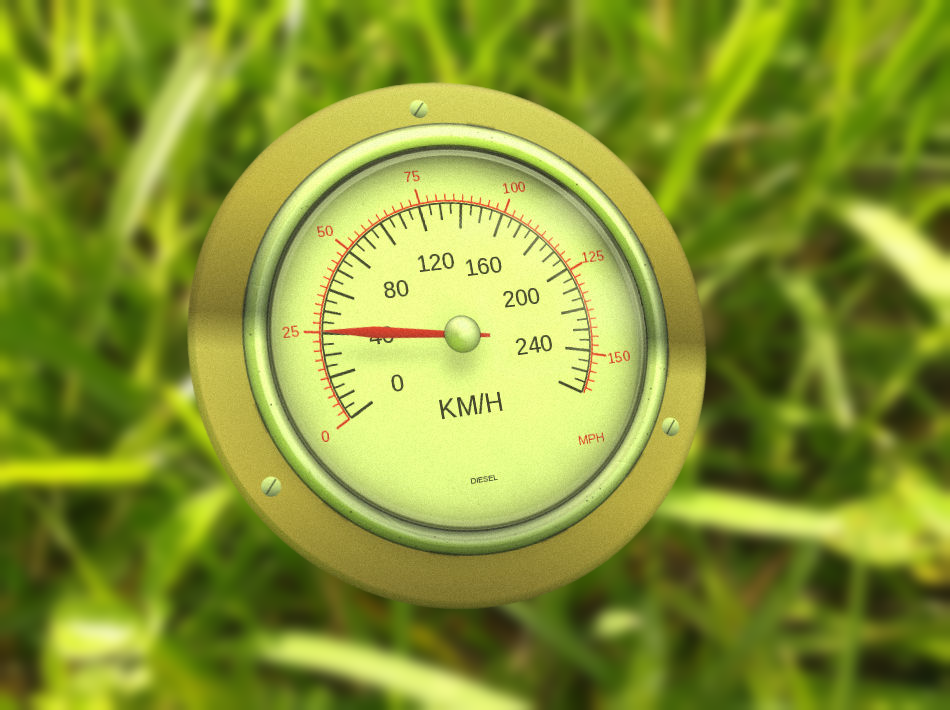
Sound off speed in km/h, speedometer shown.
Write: 40 km/h
